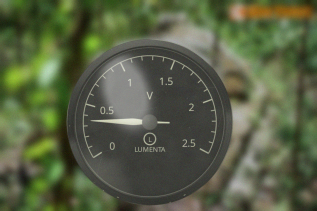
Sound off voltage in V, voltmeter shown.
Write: 0.35 V
